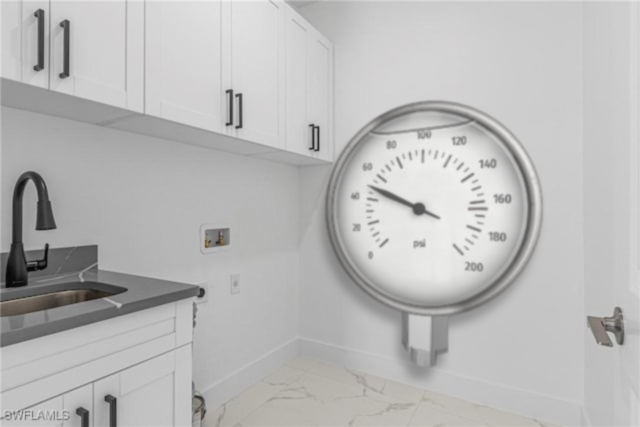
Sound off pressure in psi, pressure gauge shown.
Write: 50 psi
